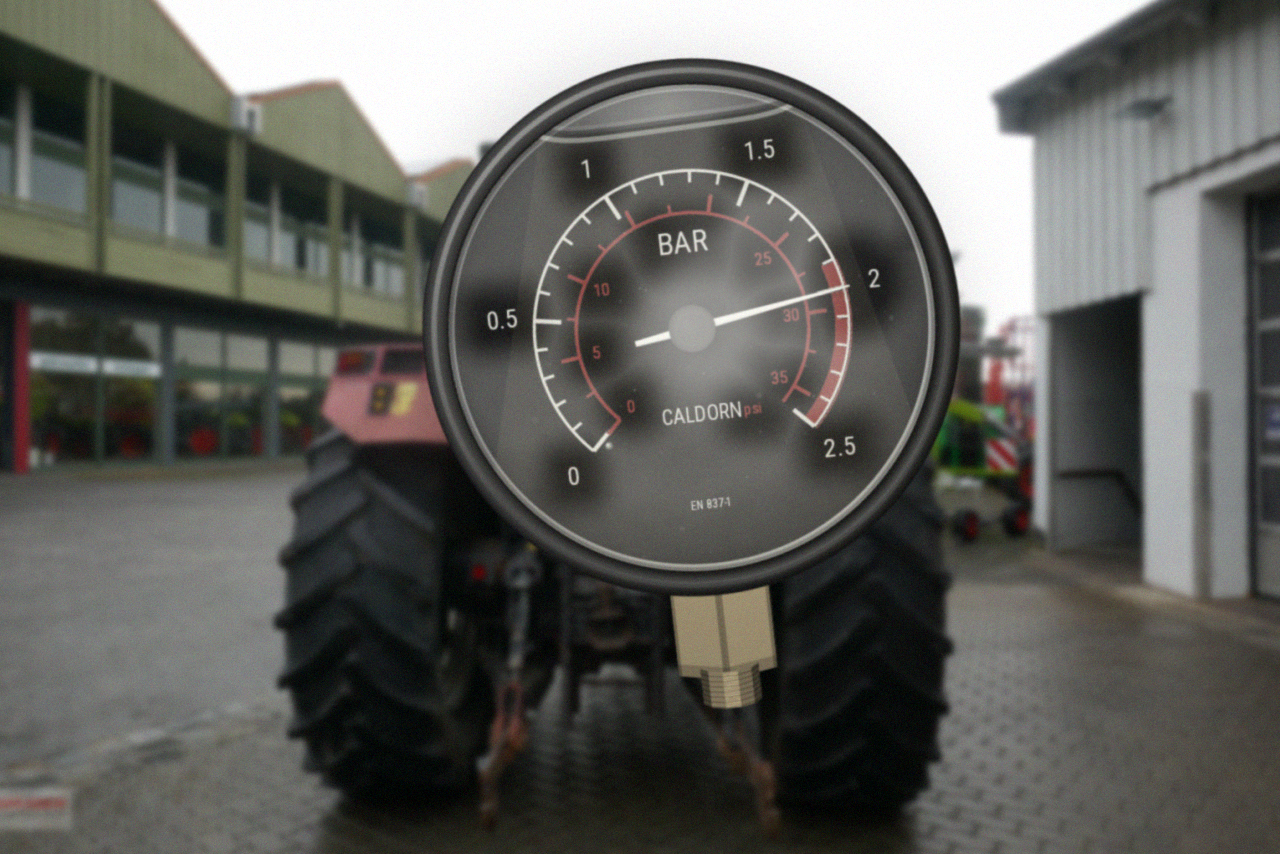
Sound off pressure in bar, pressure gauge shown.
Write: 2 bar
